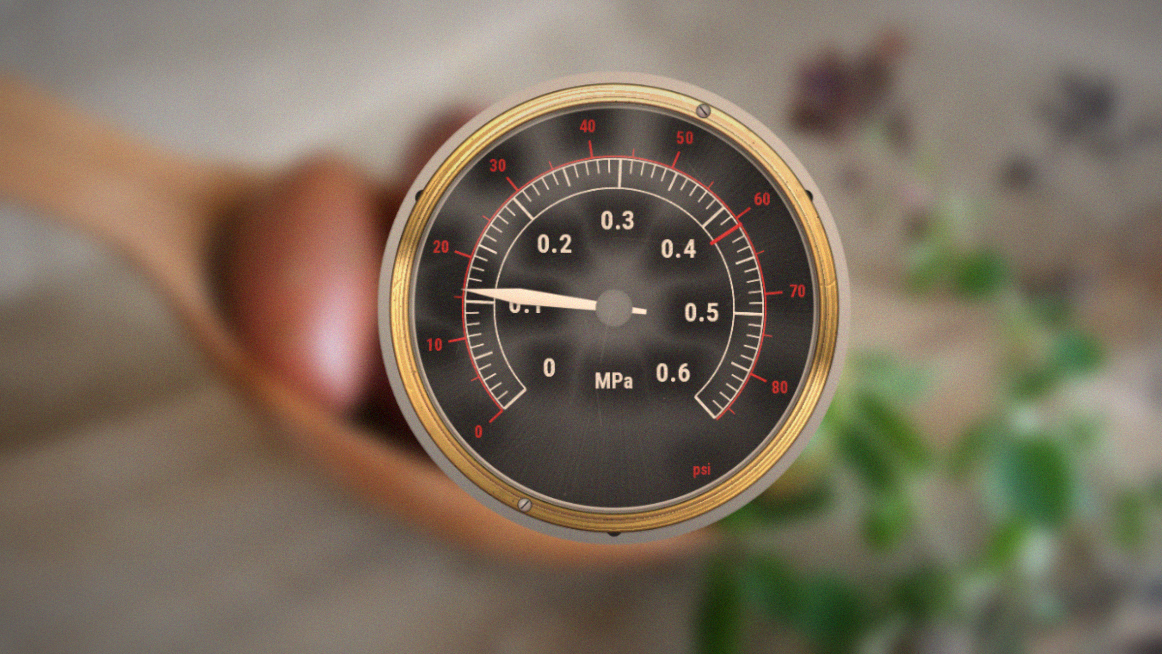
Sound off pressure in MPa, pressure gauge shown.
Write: 0.11 MPa
